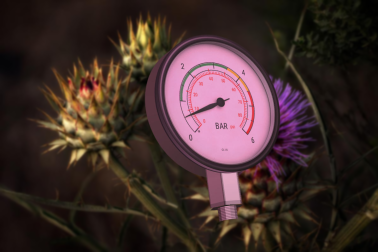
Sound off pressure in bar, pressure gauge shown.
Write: 0.5 bar
